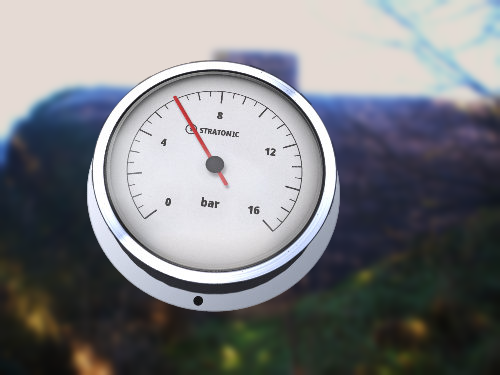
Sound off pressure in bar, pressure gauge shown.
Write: 6 bar
